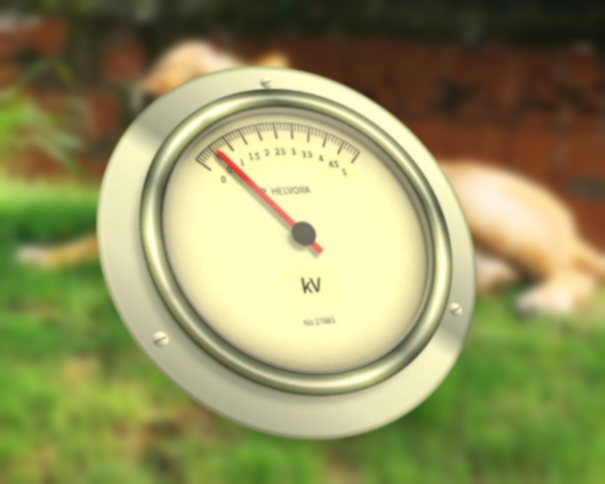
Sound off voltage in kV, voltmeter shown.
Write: 0.5 kV
